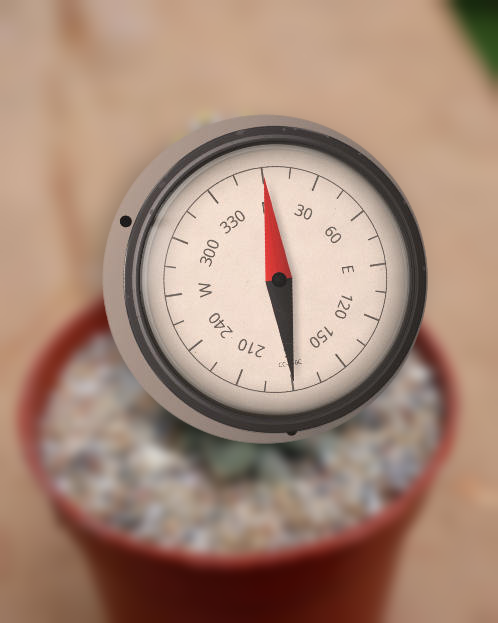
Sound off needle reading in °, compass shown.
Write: 0 °
